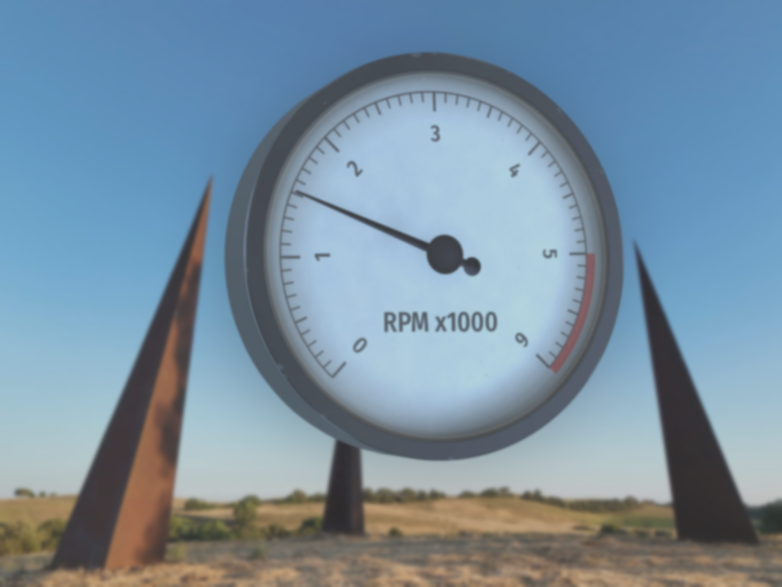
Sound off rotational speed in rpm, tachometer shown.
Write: 1500 rpm
